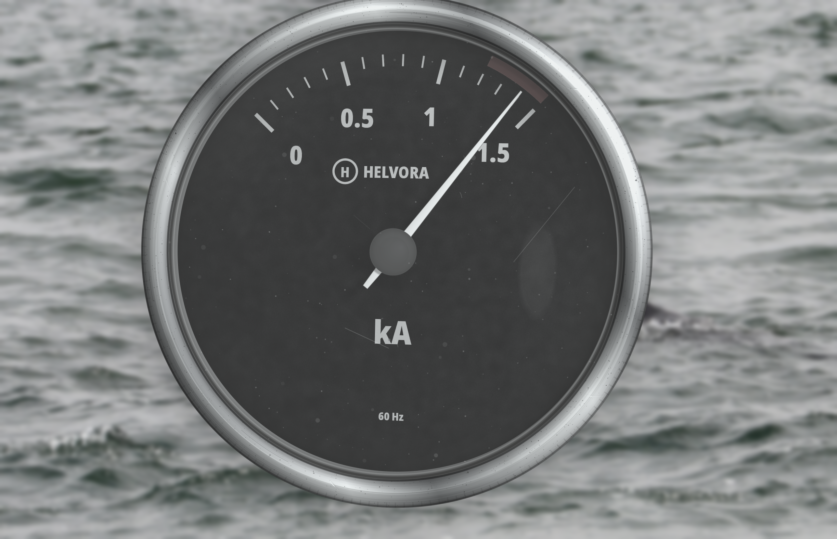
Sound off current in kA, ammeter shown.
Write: 1.4 kA
